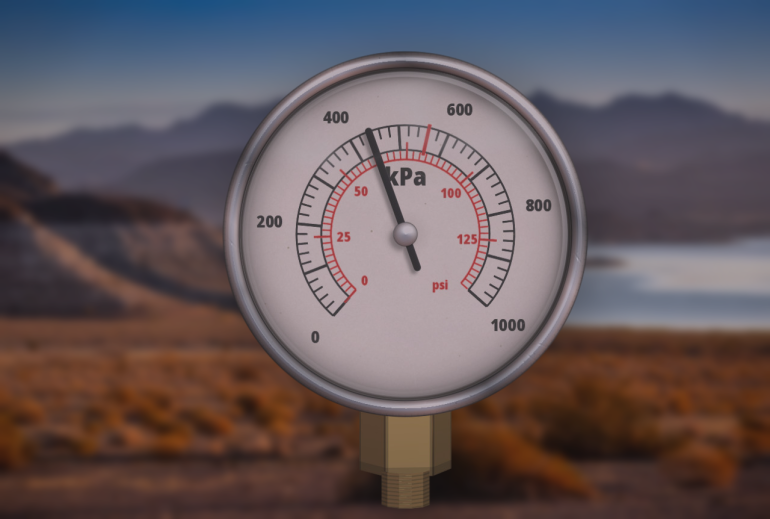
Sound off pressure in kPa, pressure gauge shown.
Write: 440 kPa
